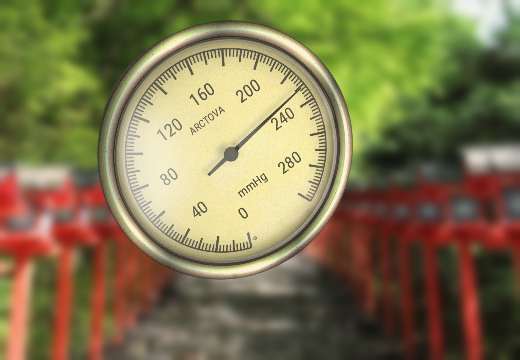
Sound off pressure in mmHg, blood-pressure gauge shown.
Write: 230 mmHg
